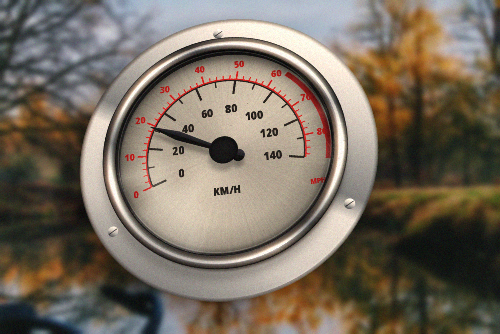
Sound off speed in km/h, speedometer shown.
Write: 30 km/h
